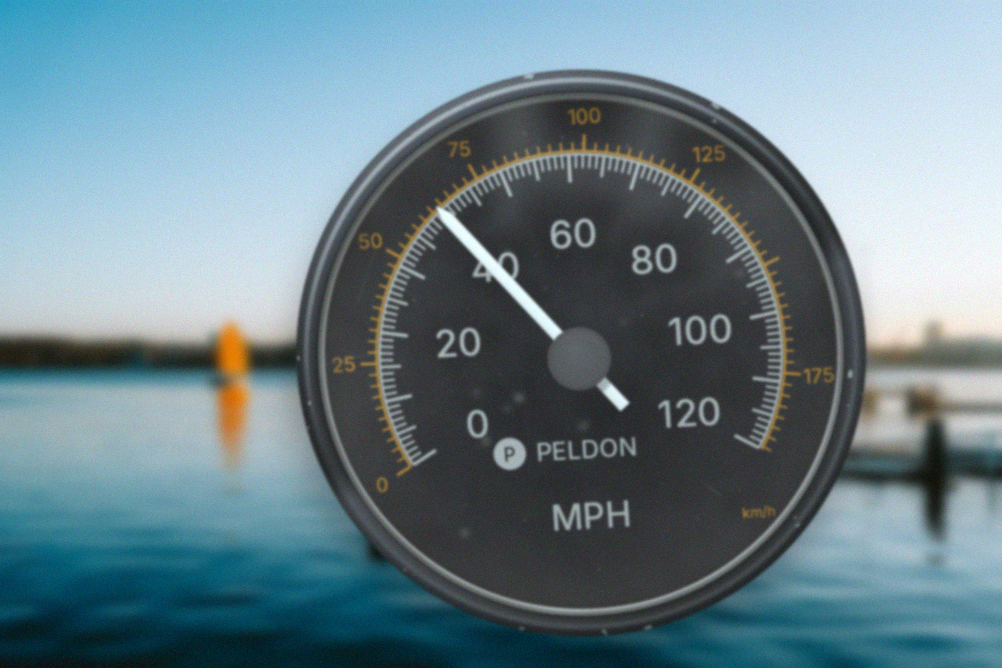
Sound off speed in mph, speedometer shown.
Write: 40 mph
